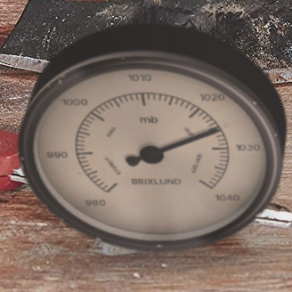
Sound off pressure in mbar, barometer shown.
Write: 1025 mbar
